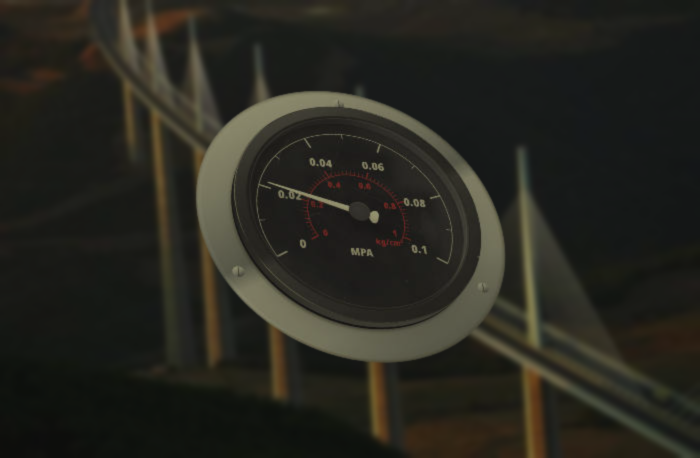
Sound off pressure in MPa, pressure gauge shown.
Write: 0.02 MPa
